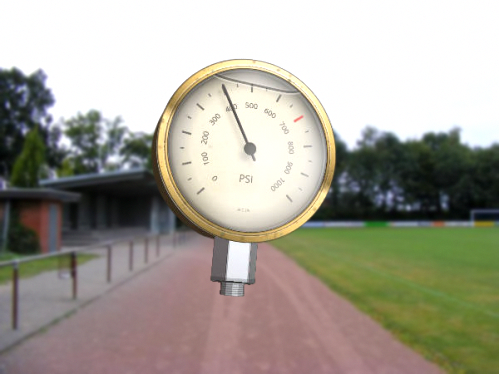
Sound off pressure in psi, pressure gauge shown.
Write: 400 psi
